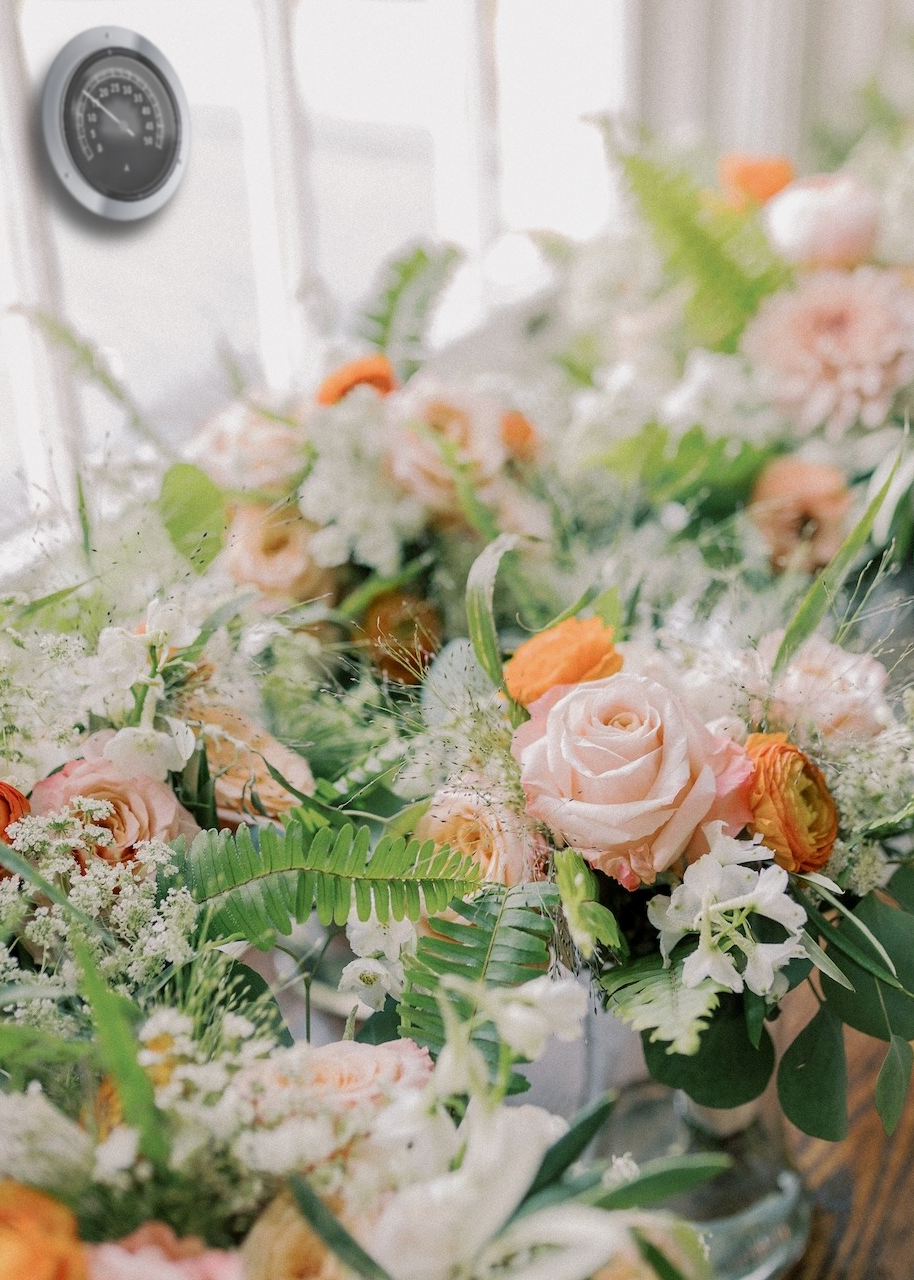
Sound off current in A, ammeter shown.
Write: 15 A
